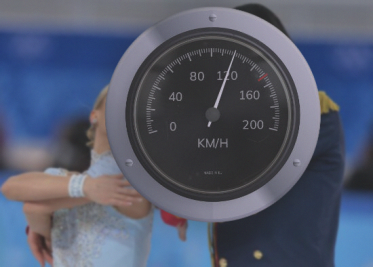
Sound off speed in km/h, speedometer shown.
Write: 120 km/h
